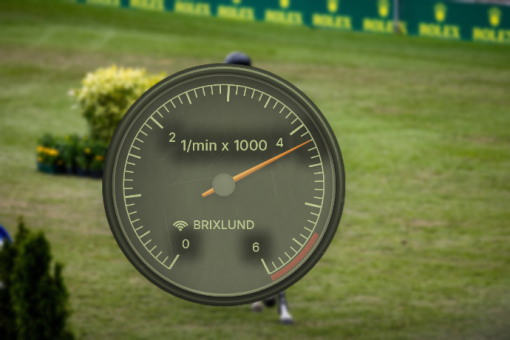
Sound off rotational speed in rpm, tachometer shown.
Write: 4200 rpm
